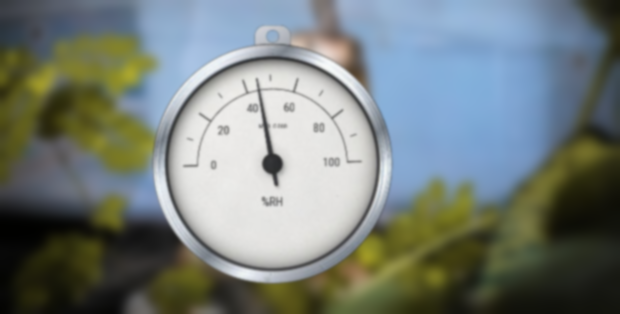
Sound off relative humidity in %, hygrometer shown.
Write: 45 %
